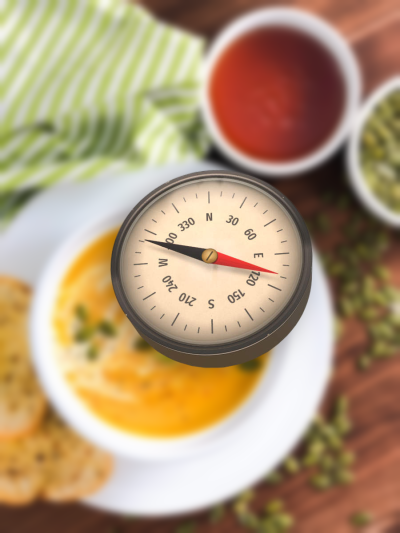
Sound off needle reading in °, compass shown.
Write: 110 °
